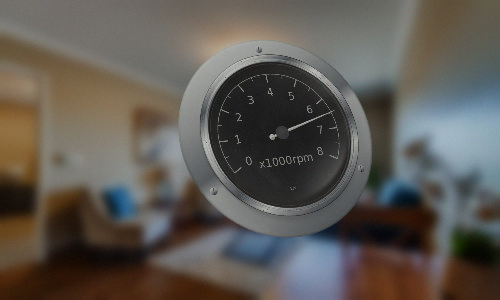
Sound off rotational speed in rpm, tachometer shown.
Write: 6500 rpm
